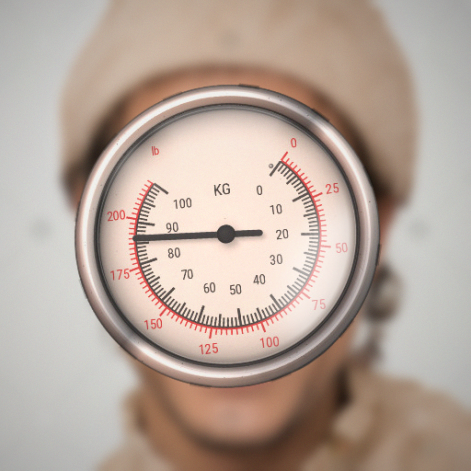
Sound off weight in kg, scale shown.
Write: 86 kg
